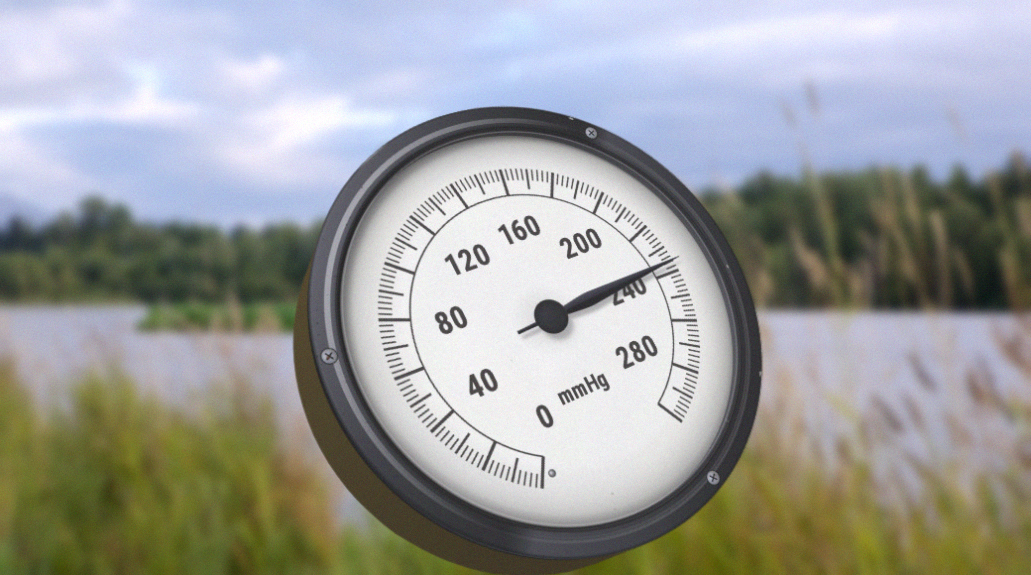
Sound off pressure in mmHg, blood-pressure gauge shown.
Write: 236 mmHg
